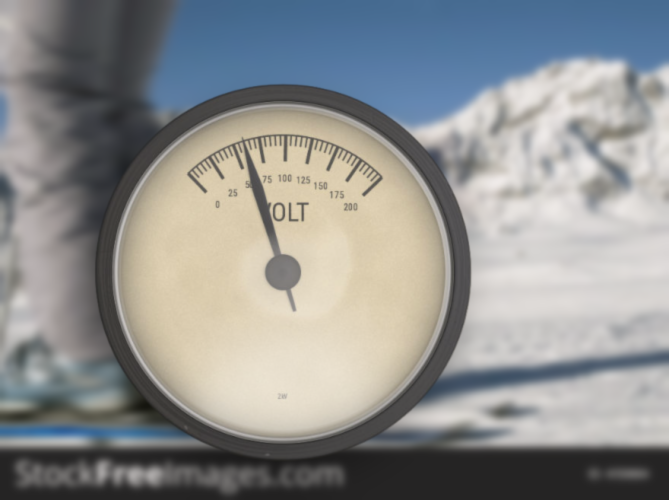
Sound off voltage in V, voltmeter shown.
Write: 60 V
